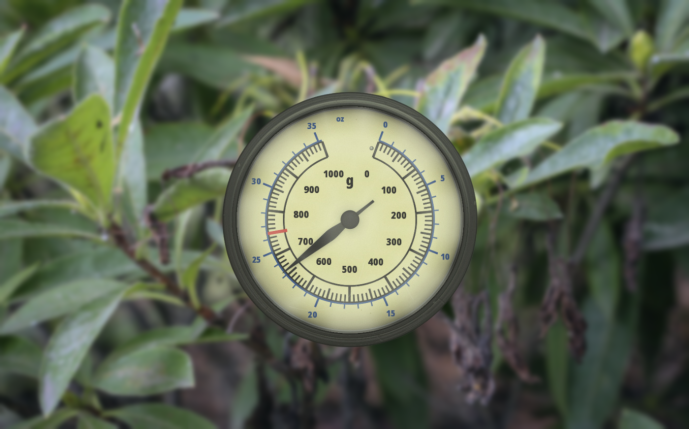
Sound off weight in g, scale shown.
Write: 660 g
